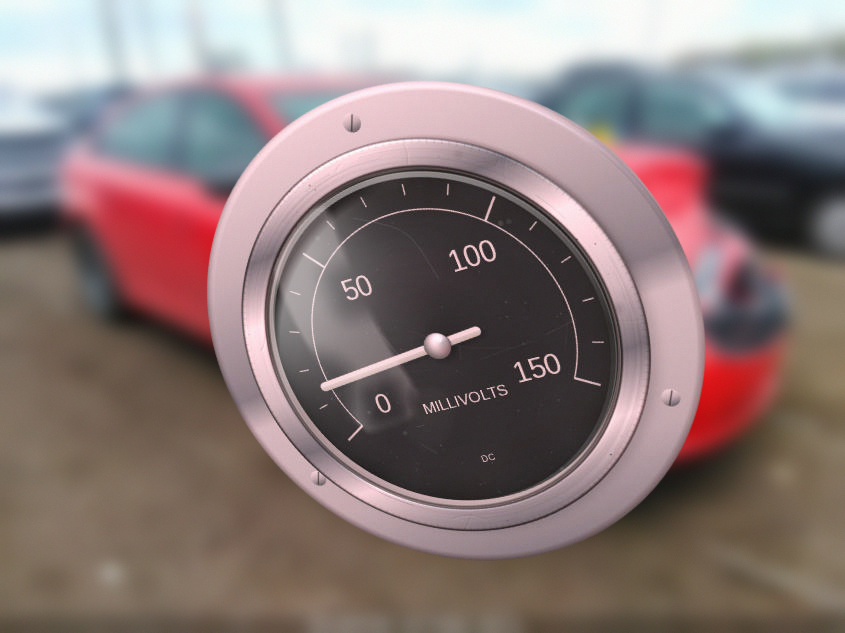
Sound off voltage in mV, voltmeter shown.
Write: 15 mV
